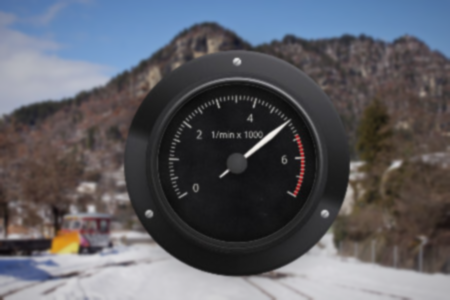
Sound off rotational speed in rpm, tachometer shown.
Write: 5000 rpm
